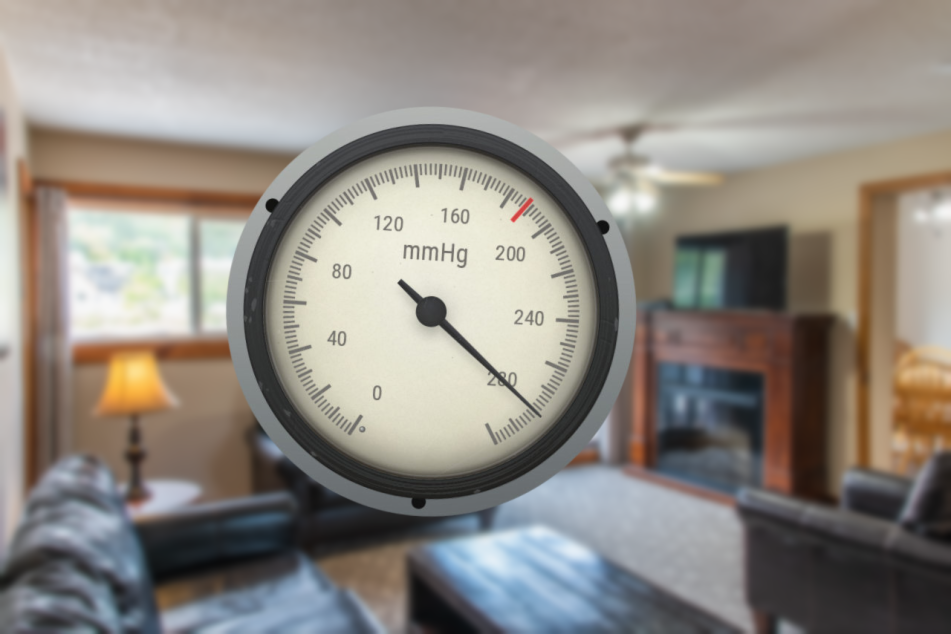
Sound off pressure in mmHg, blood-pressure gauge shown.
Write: 280 mmHg
